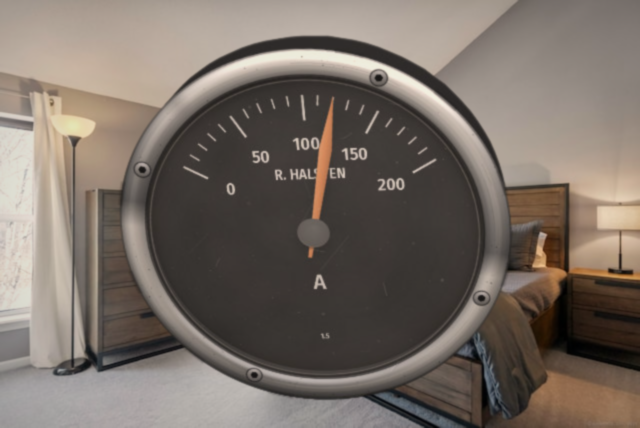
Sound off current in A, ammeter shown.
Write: 120 A
